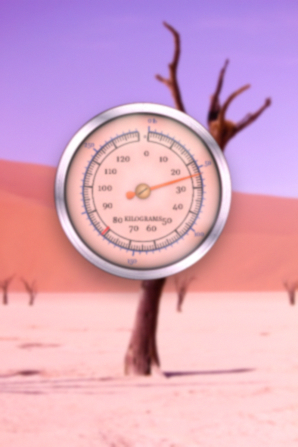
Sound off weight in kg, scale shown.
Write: 25 kg
